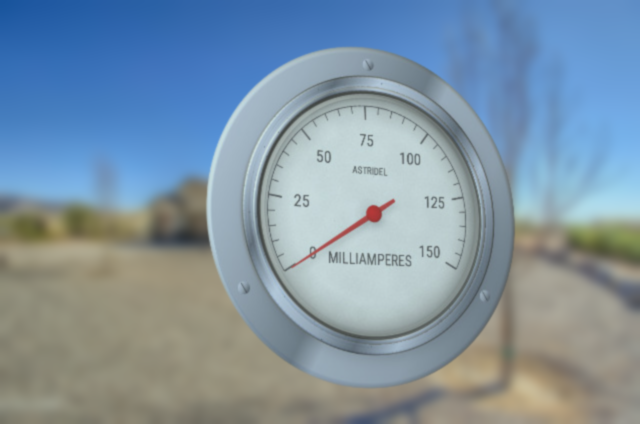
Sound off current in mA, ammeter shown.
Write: 0 mA
